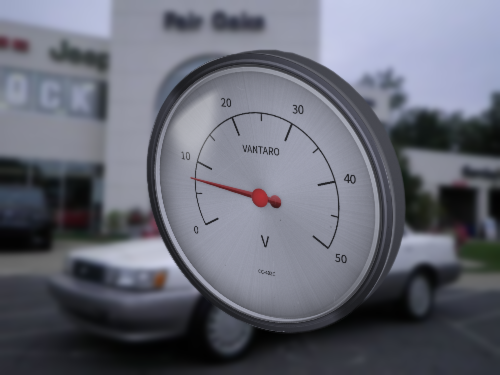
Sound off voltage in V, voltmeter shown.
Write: 7.5 V
